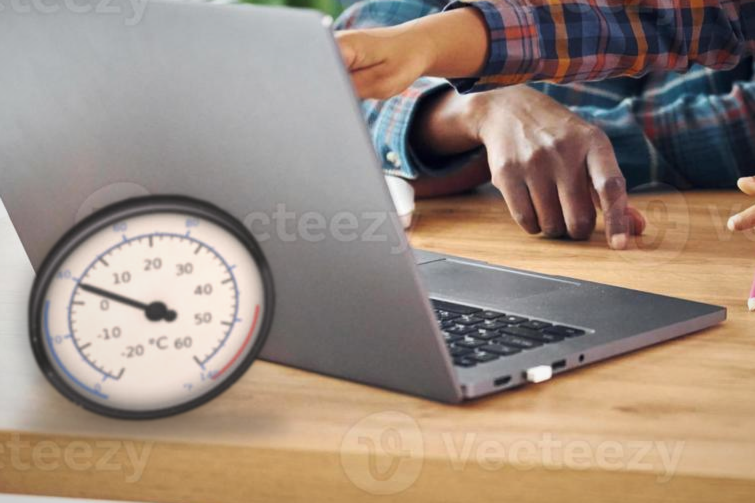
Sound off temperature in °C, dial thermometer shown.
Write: 4 °C
